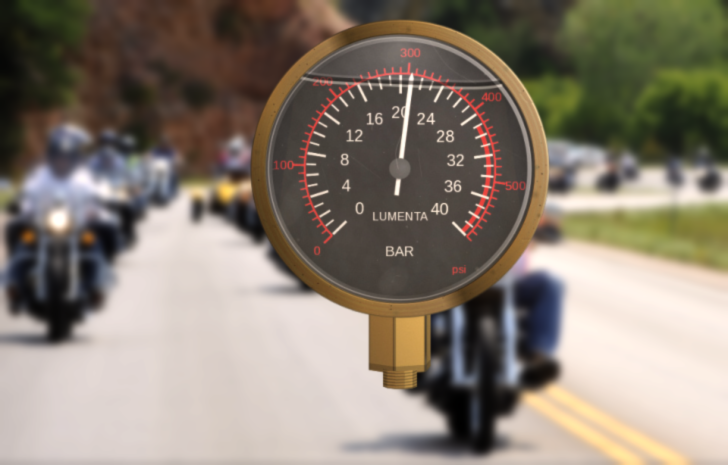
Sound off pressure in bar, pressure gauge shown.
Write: 21 bar
